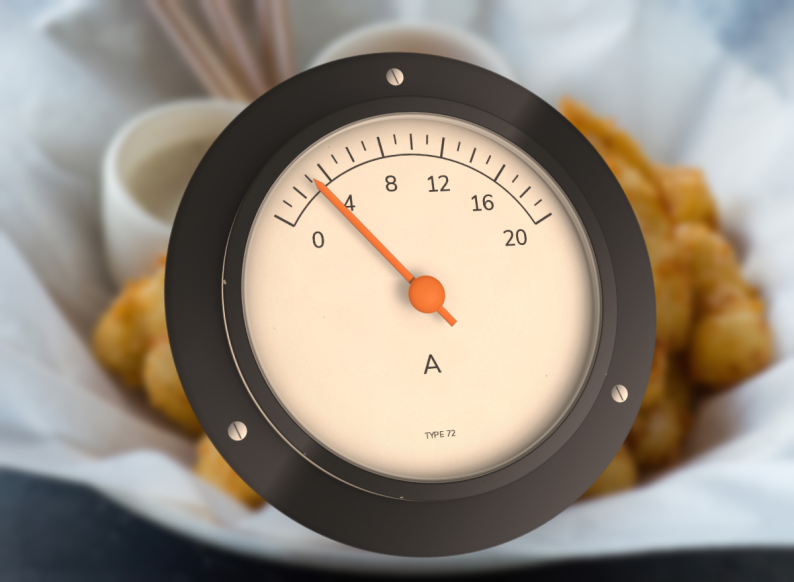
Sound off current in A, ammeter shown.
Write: 3 A
